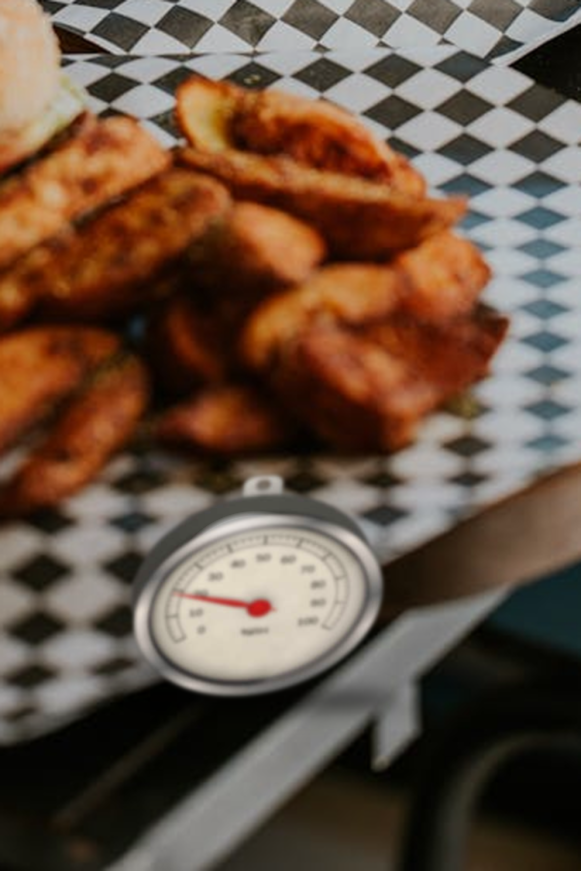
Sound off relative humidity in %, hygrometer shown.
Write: 20 %
